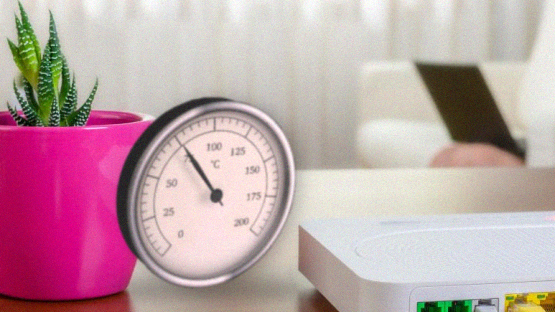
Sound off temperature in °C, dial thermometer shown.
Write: 75 °C
